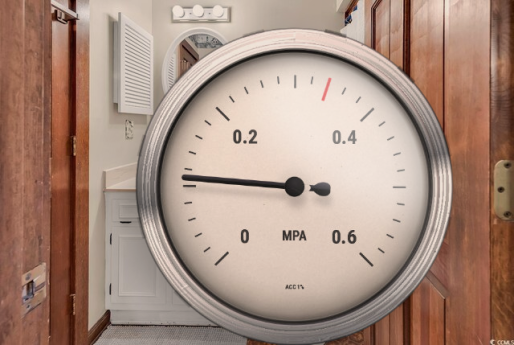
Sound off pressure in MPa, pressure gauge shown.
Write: 0.11 MPa
